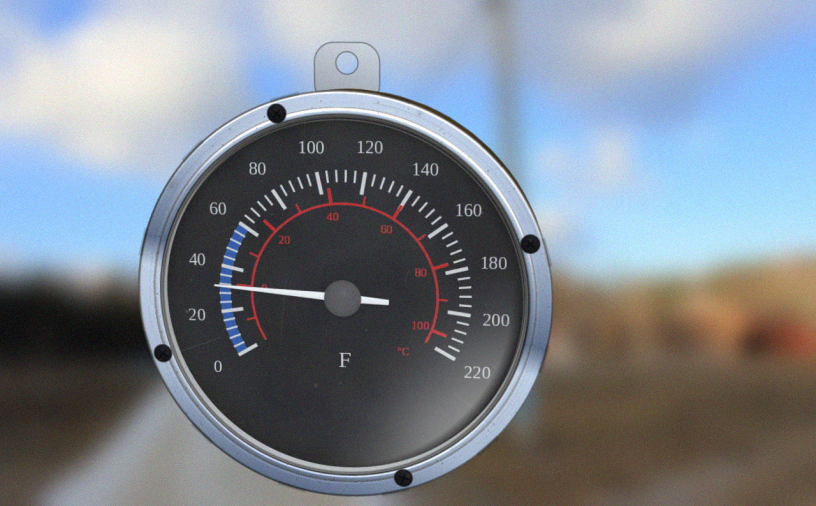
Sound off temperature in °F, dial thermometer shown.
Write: 32 °F
